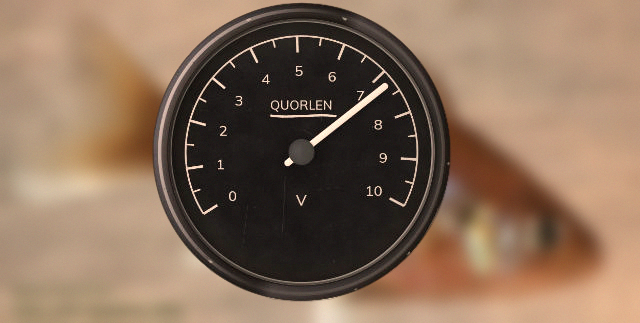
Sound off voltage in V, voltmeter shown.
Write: 7.25 V
